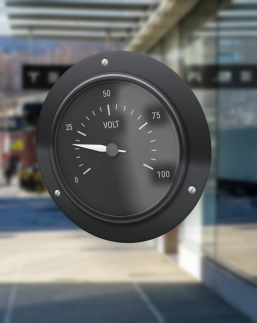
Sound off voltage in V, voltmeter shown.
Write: 17.5 V
